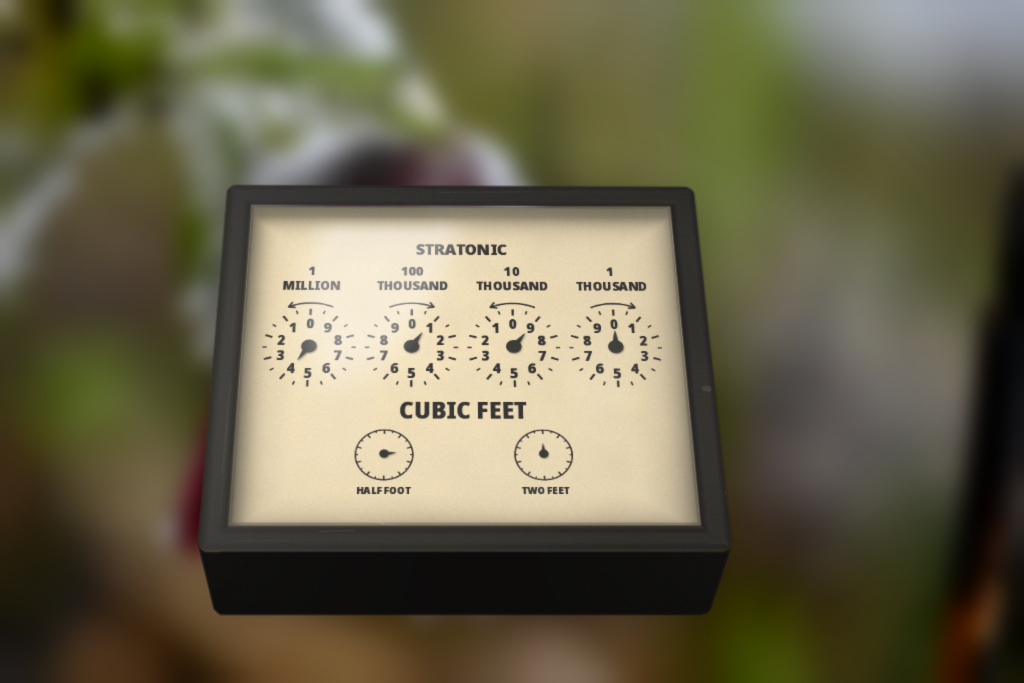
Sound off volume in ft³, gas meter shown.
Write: 409000 ft³
